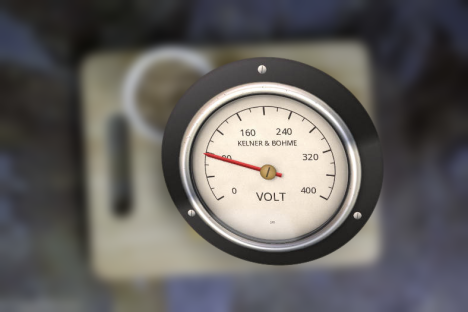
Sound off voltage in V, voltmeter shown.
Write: 80 V
